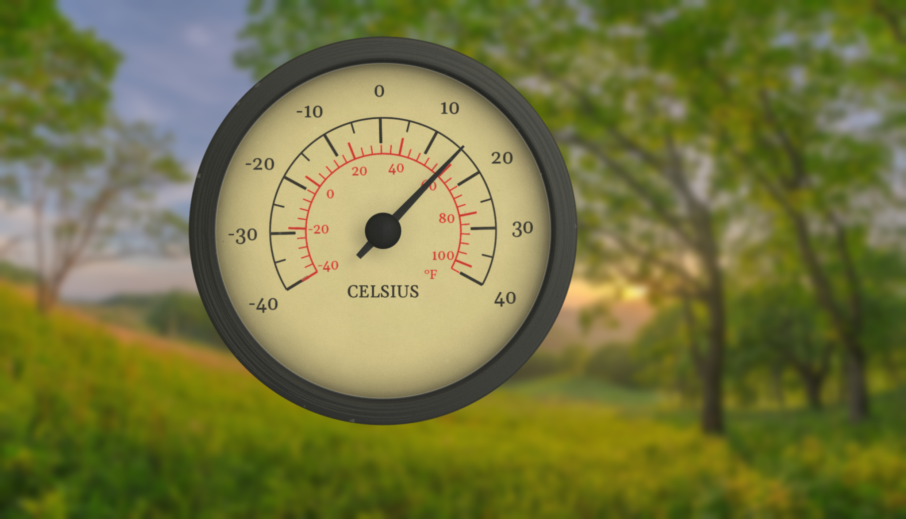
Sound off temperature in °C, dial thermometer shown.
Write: 15 °C
